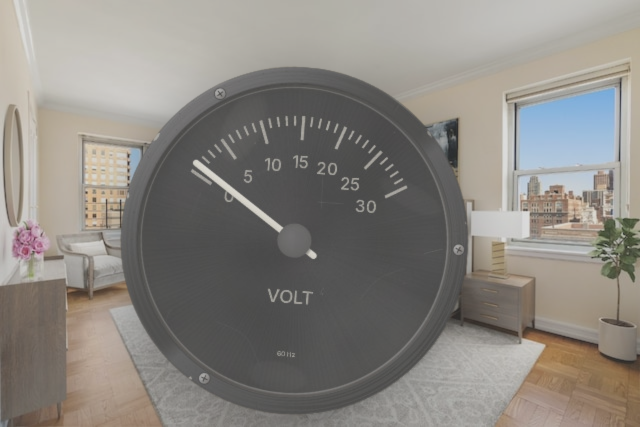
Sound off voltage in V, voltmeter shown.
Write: 1 V
